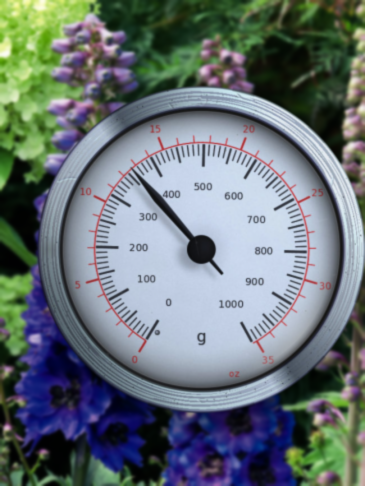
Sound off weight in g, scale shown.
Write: 360 g
